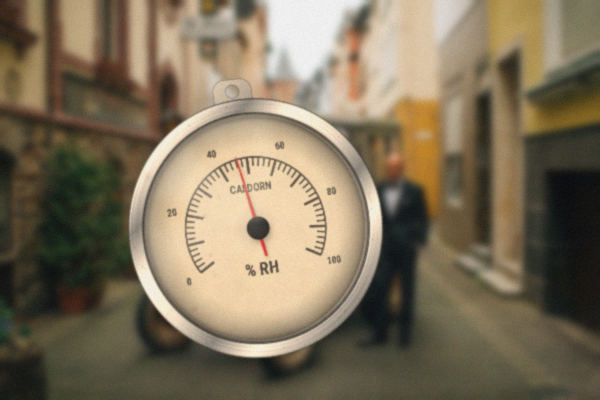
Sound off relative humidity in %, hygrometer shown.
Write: 46 %
